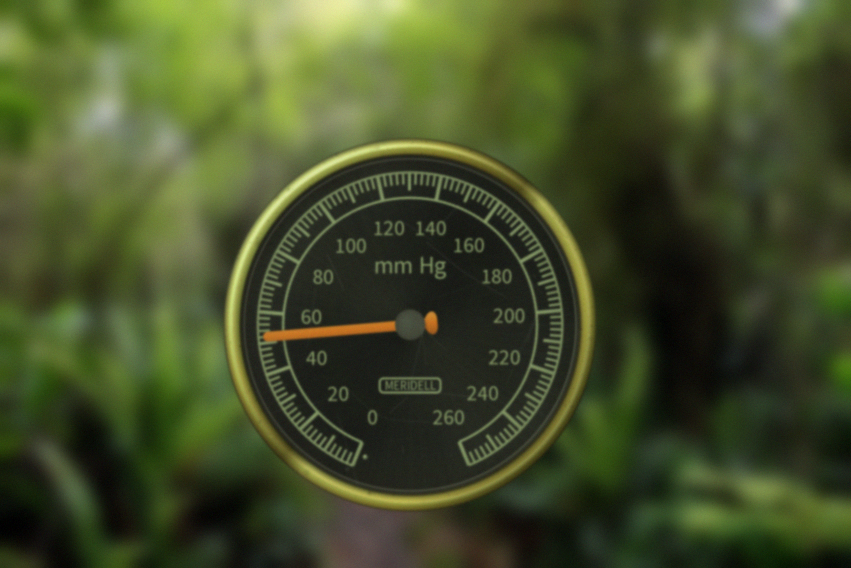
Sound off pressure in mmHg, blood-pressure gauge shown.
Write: 52 mmHg
